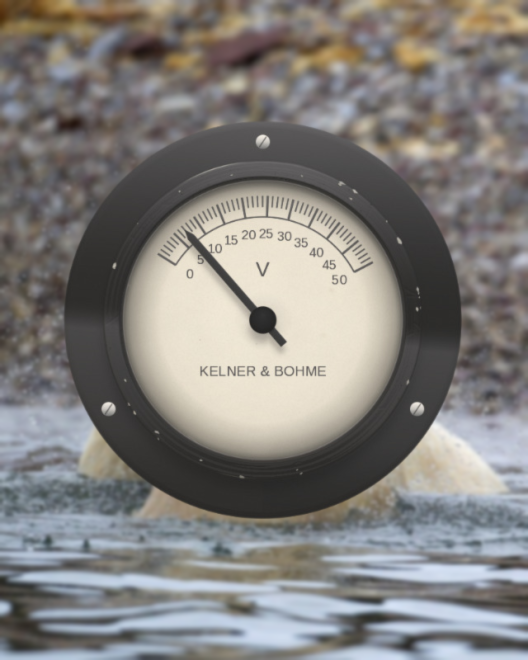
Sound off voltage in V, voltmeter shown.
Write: 7 V
